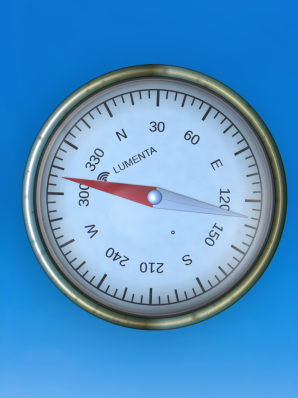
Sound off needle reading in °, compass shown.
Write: 310 °
